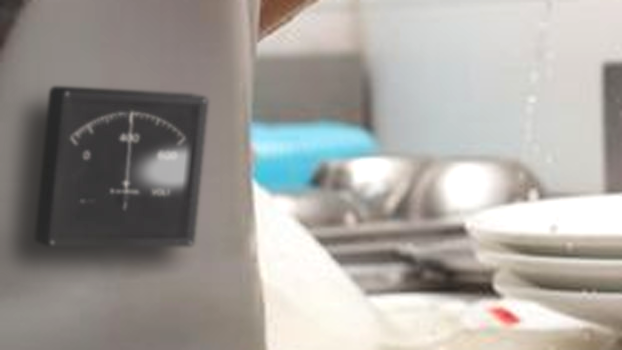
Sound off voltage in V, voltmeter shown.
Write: 400 V
